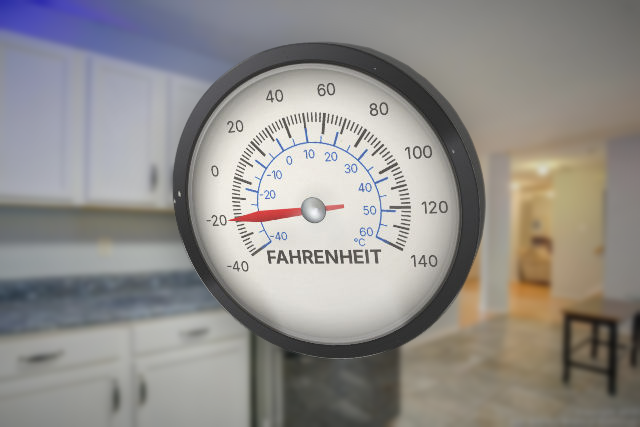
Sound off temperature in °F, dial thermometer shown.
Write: -20 °F
